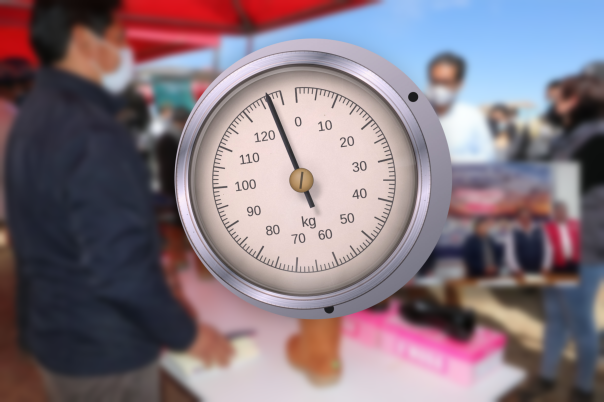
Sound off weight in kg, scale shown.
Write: 127 kg
